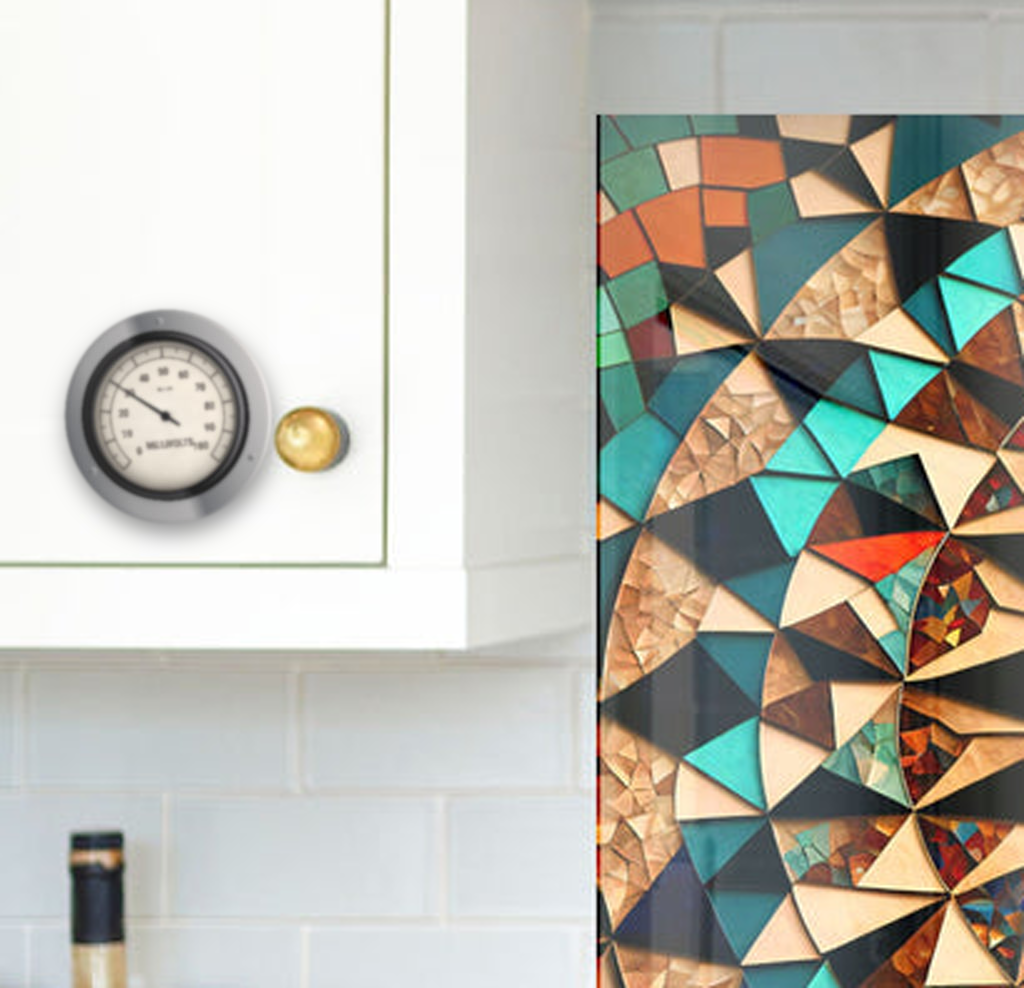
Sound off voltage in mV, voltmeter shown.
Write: 30 mV
